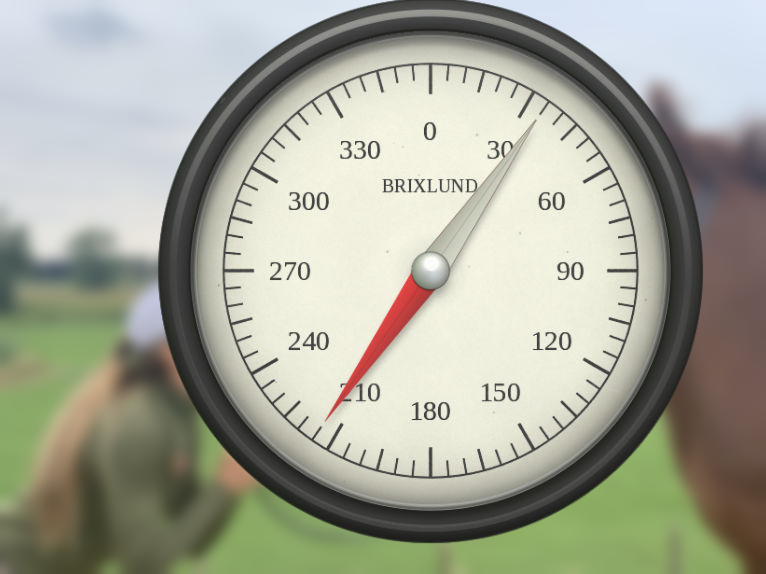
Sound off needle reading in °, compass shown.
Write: 215 °
